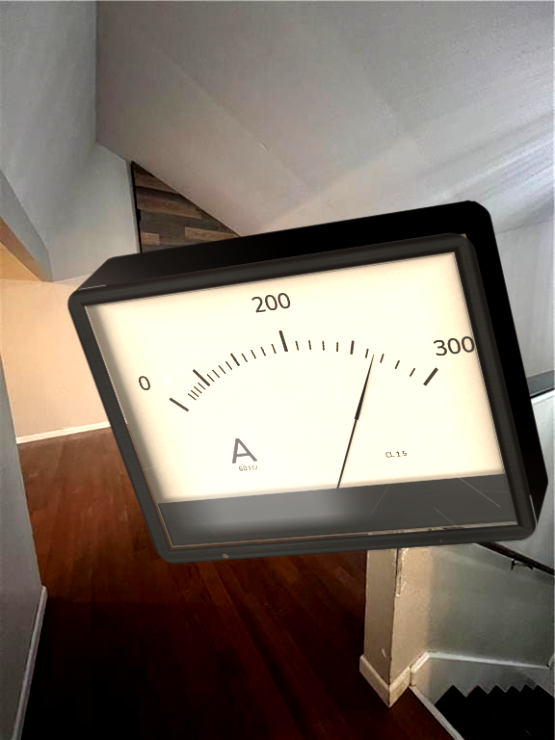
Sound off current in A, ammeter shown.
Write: 265 A
